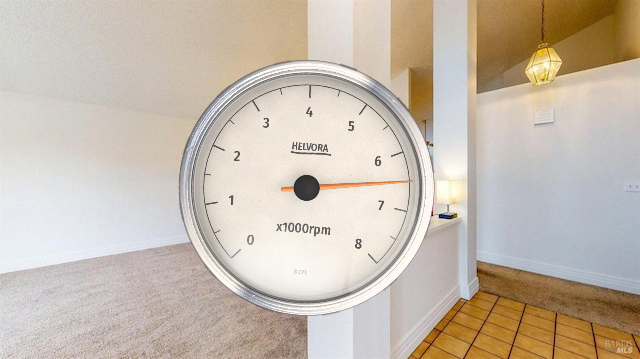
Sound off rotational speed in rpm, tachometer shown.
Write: 6500 rpm
